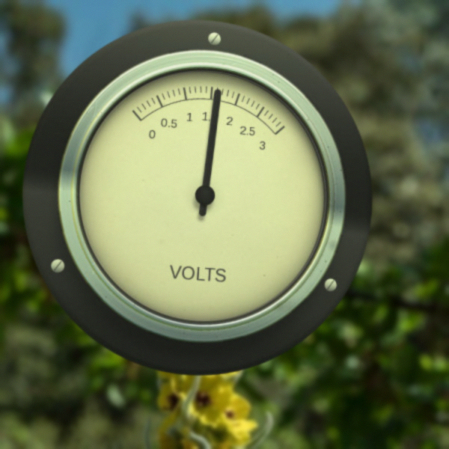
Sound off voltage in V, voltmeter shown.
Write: 1.6 V
